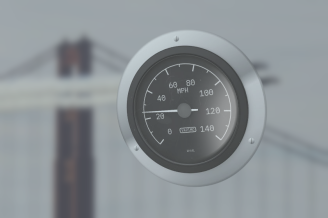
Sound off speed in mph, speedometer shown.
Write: 25 mph
